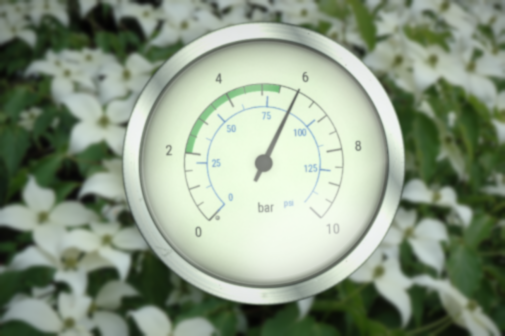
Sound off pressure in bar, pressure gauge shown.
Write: 6 bar
